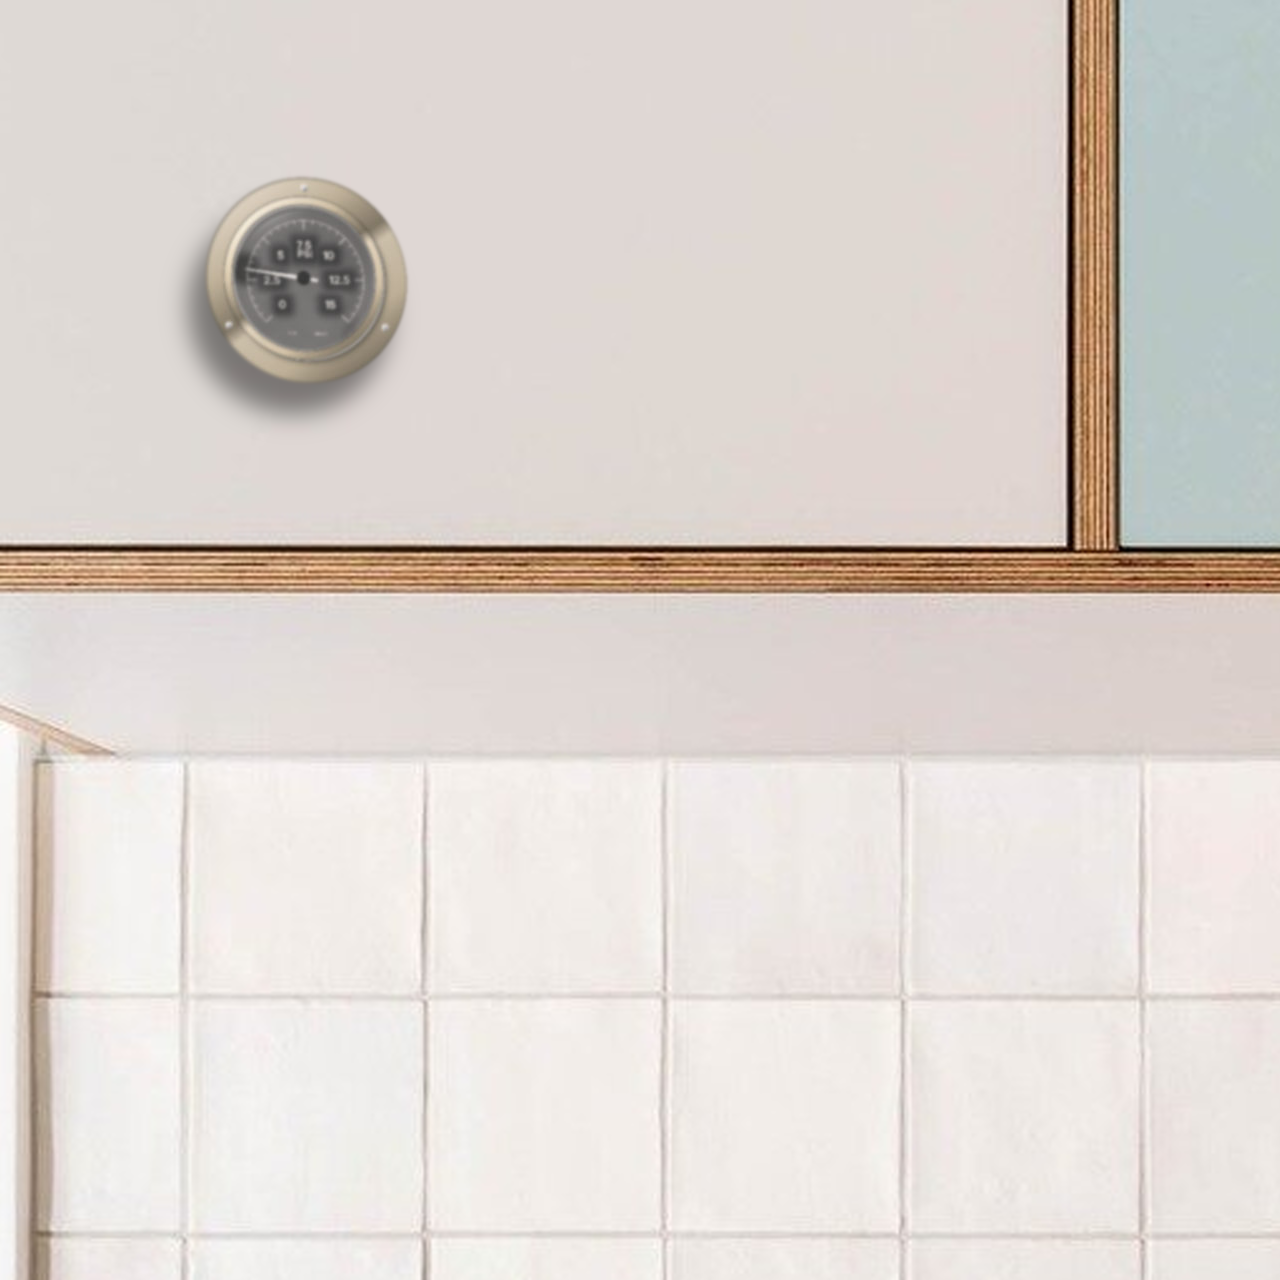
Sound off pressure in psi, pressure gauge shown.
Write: 3 psi
